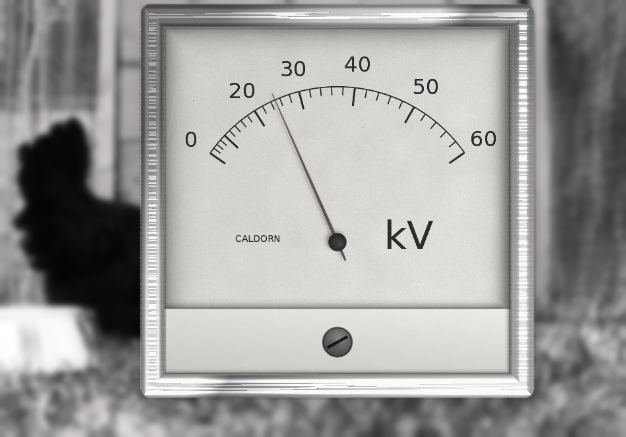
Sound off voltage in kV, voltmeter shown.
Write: 25 kV
